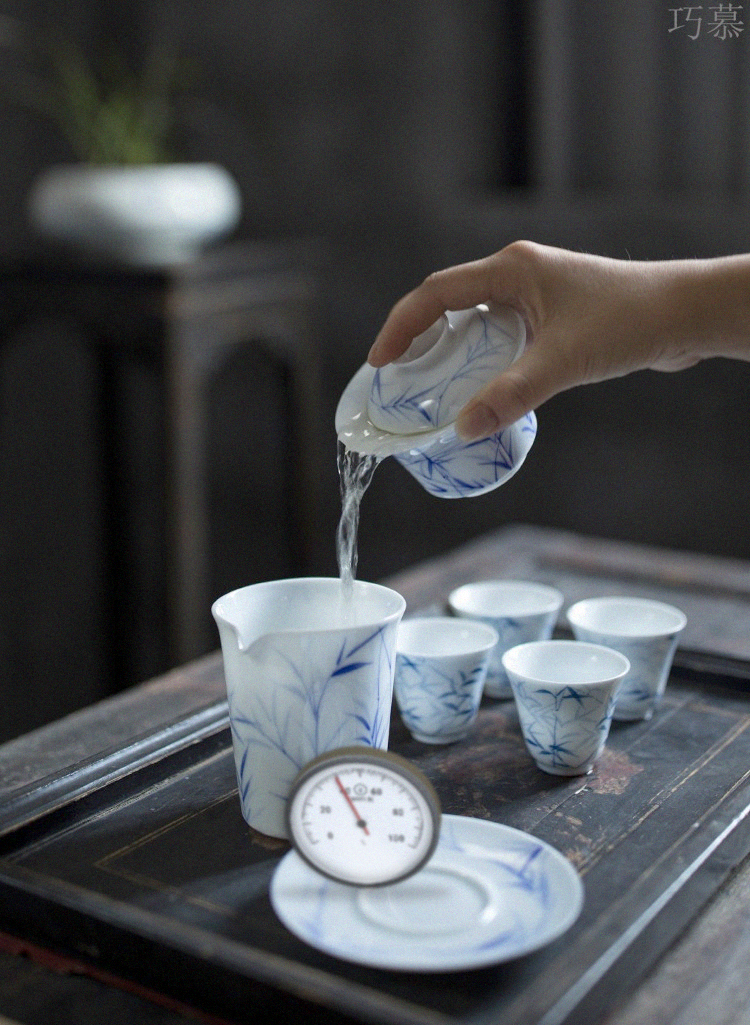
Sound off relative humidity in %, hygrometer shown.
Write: 40 %
